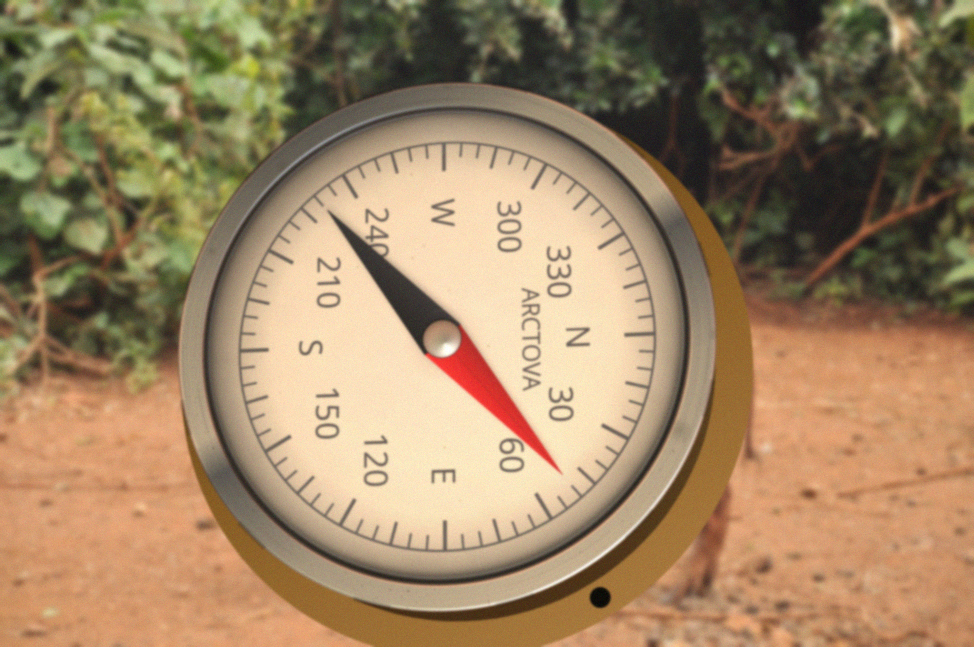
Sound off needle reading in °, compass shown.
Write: 50 °
